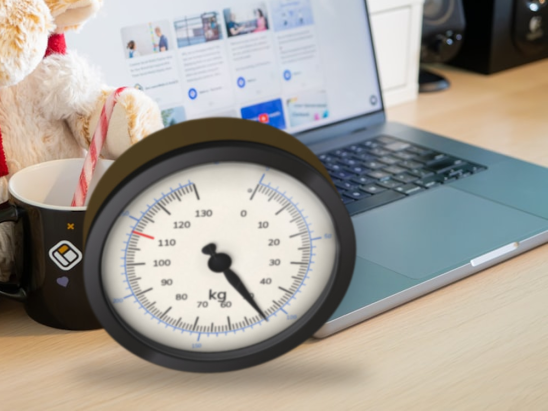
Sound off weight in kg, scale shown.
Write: 50 kg
